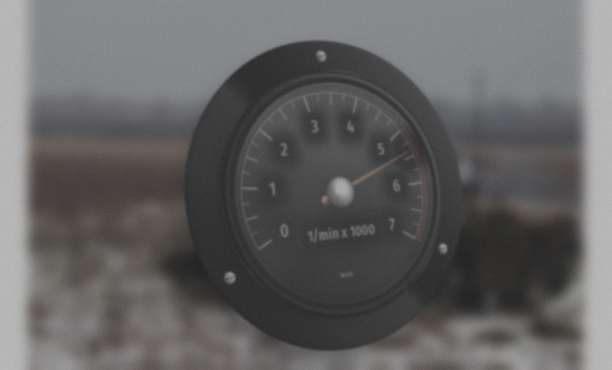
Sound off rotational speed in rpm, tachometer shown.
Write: 5375 rpm
